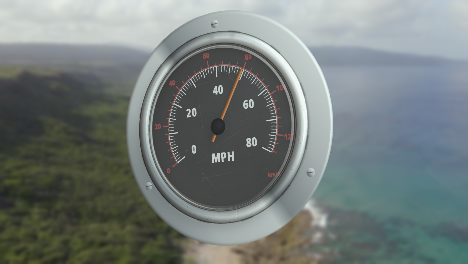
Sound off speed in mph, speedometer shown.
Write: 50 mph
